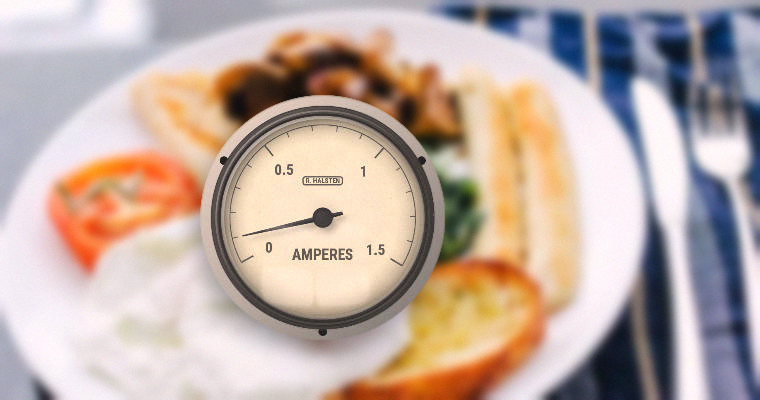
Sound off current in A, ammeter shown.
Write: 0.1 A
